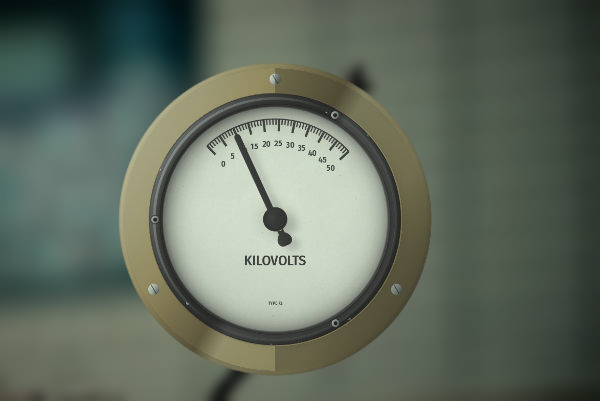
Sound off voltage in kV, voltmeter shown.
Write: 10 kV
